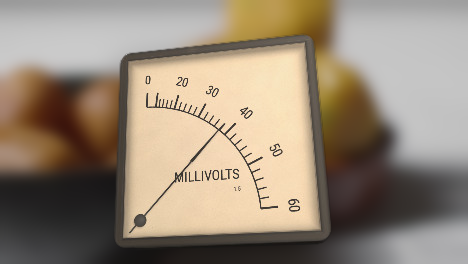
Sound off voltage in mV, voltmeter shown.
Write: 38 mV
